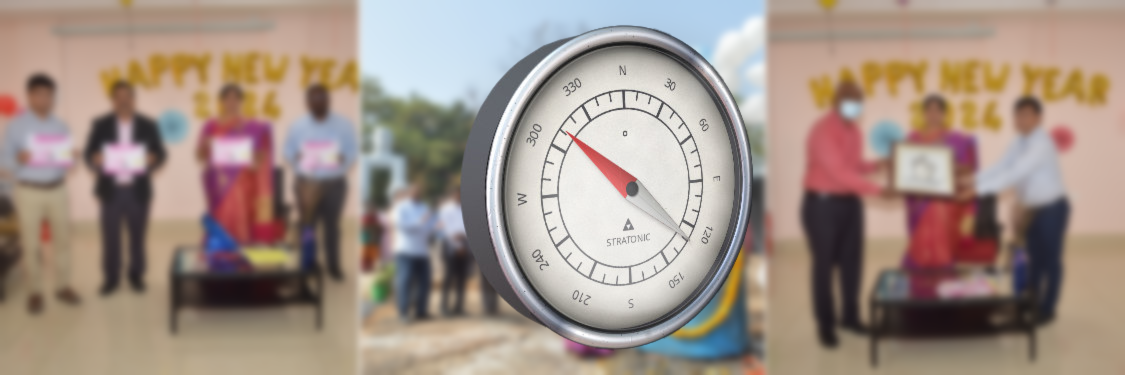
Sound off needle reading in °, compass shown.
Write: 310 °
